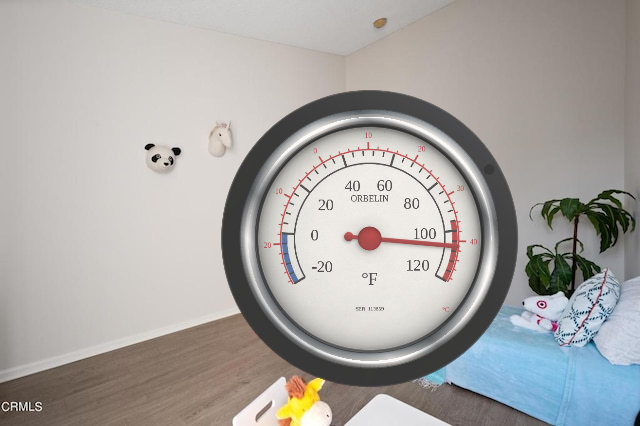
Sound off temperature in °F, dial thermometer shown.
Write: 106 °F
